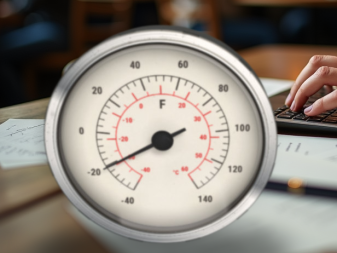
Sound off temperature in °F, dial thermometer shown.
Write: -20 °F
